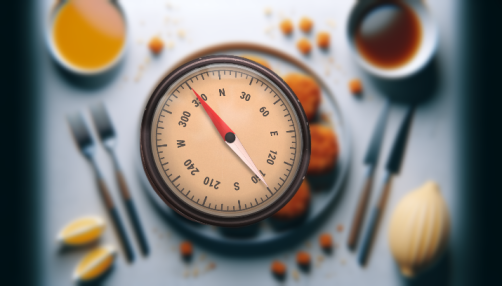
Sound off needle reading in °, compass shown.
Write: 330 °
